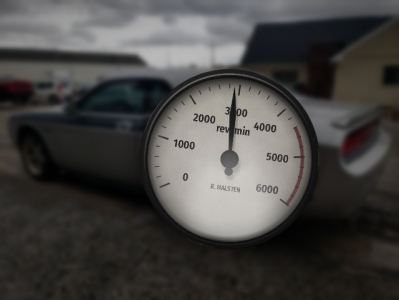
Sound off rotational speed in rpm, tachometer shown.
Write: 2900 rpm
